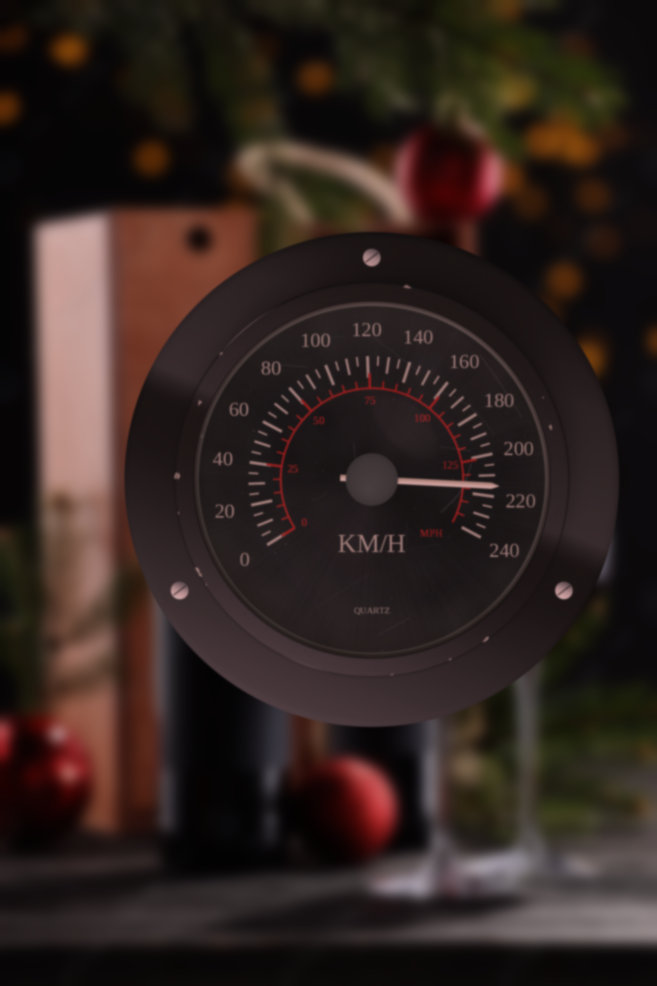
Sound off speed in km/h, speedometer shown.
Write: 215 km/h
